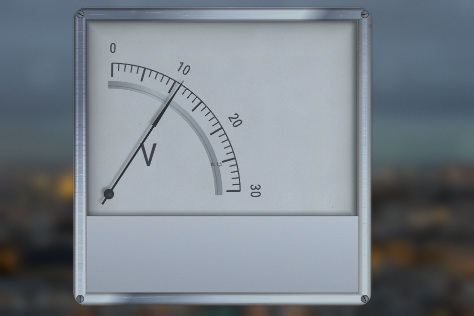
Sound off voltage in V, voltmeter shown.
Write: 11 V
